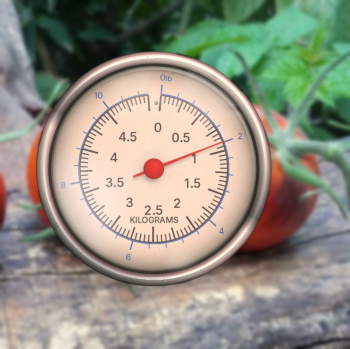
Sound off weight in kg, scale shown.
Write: 0.9 kg
